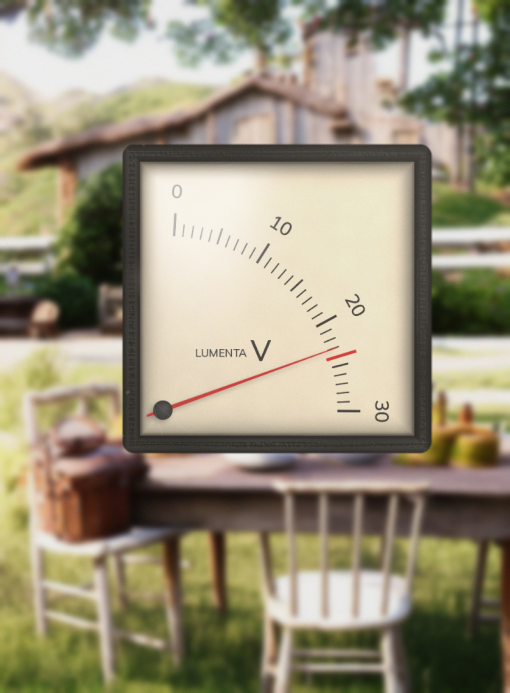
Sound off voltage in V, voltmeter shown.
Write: 23 V
